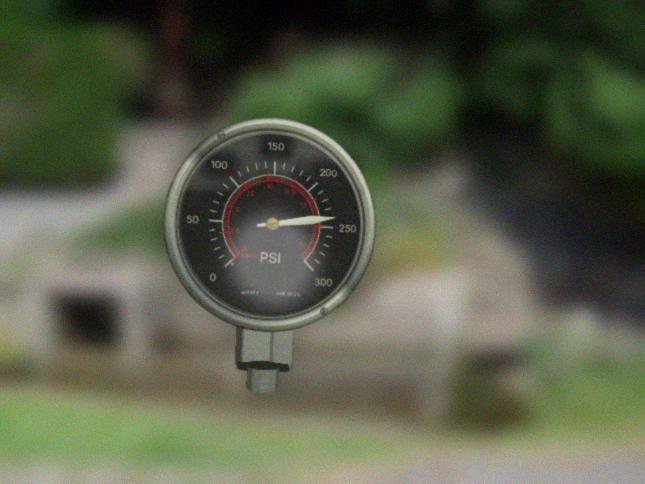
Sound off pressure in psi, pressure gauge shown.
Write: 240 psi
